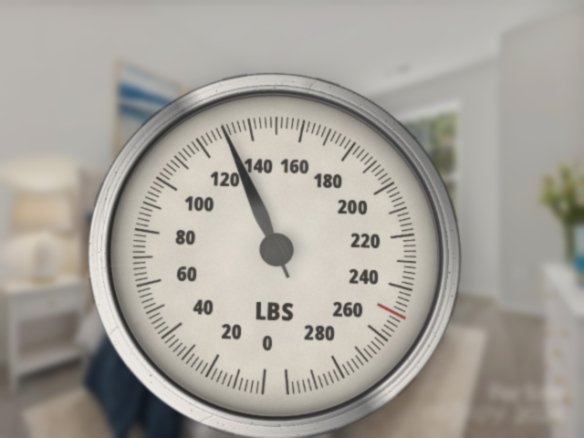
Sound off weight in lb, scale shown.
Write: 130 lb
